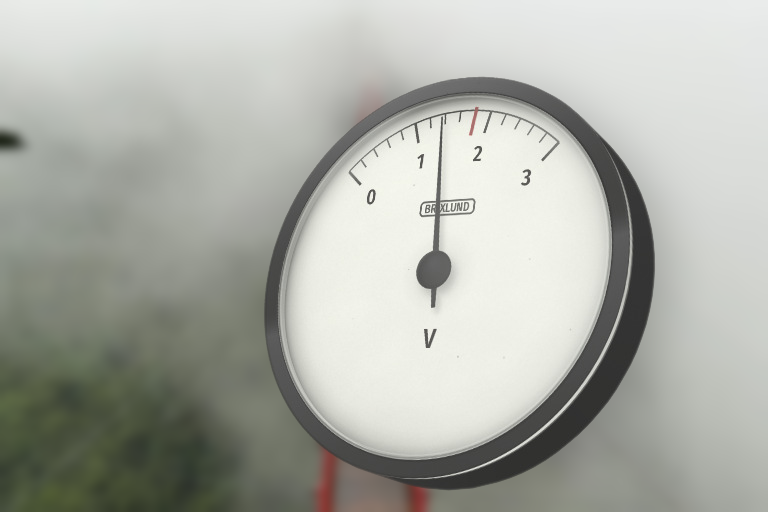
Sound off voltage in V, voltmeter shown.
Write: 1.4 V
